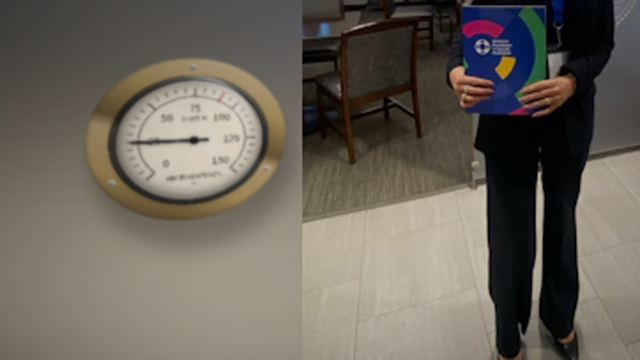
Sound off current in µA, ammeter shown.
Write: 25 µA
